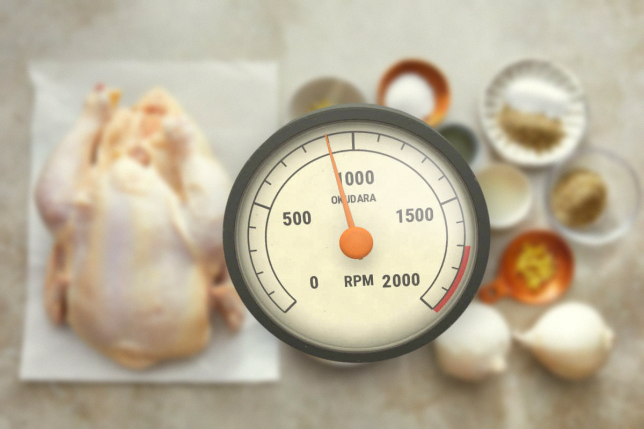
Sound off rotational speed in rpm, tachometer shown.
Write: 900 rpm
